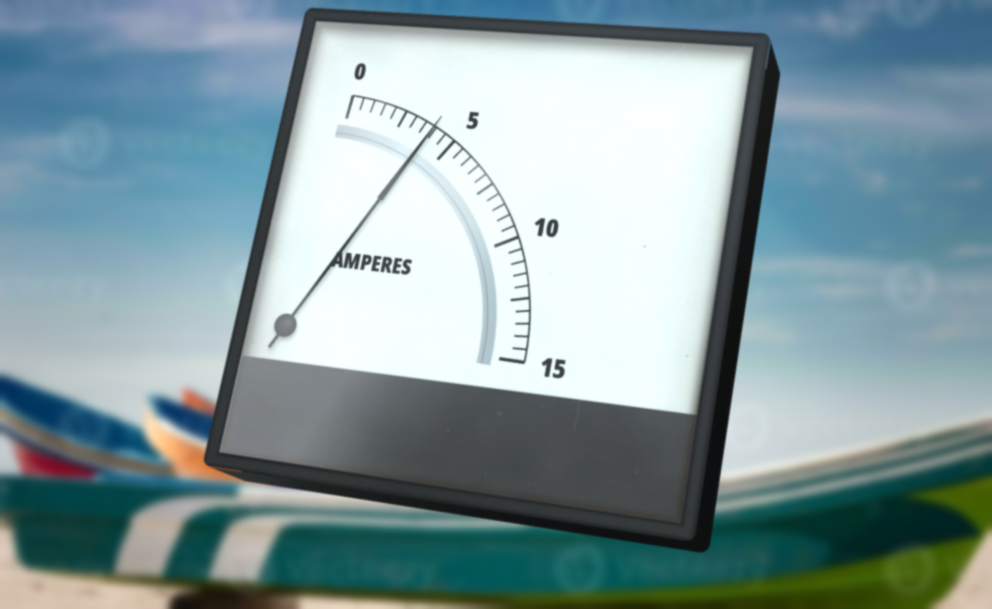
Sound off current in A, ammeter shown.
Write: 4 A
